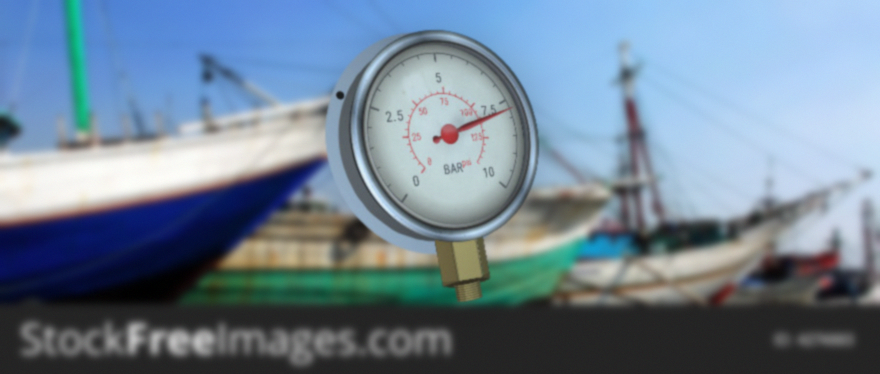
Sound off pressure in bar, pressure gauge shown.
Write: 7.75 bar
